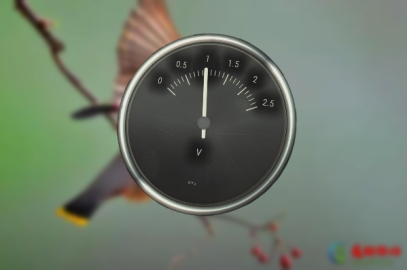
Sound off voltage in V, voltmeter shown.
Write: 1 V
